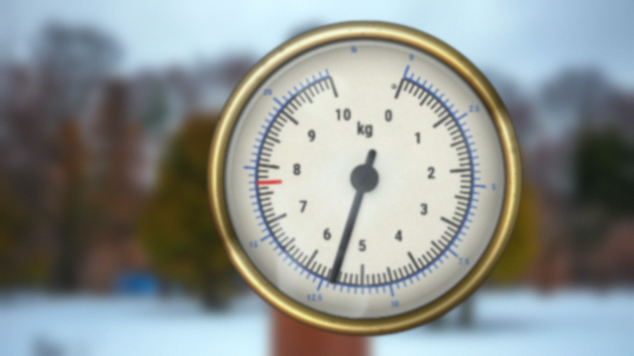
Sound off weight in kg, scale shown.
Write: 5.5 kg
